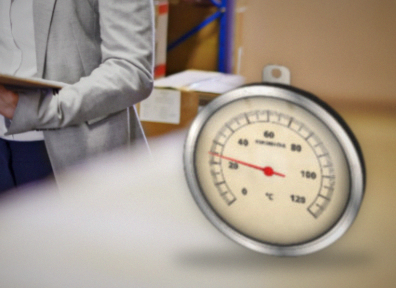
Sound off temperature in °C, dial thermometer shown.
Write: 25 °C
